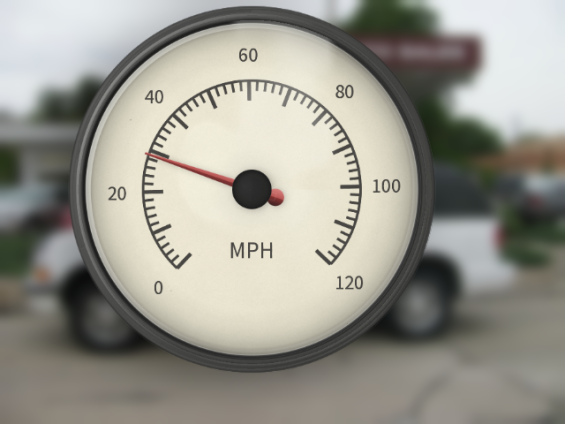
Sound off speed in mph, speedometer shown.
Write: 29 mph
